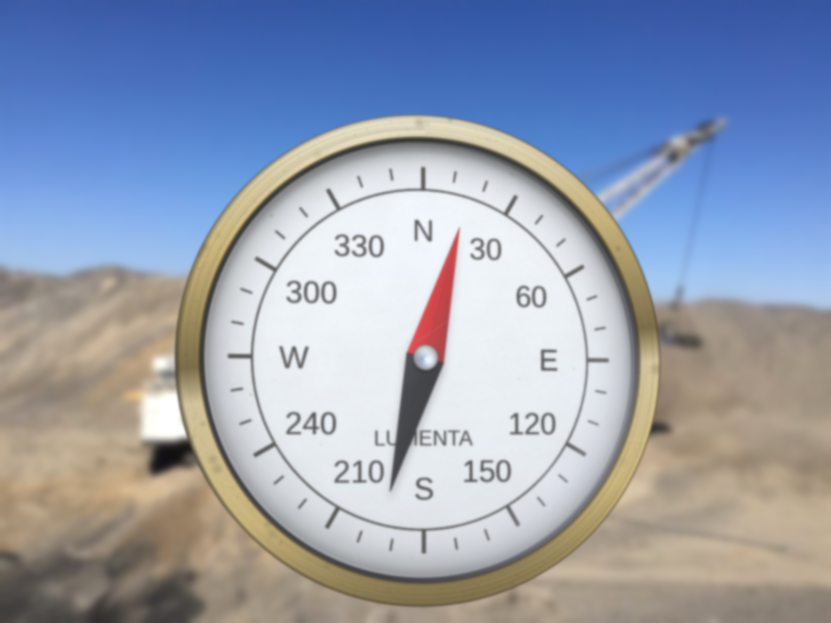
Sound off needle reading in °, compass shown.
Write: 15 °
